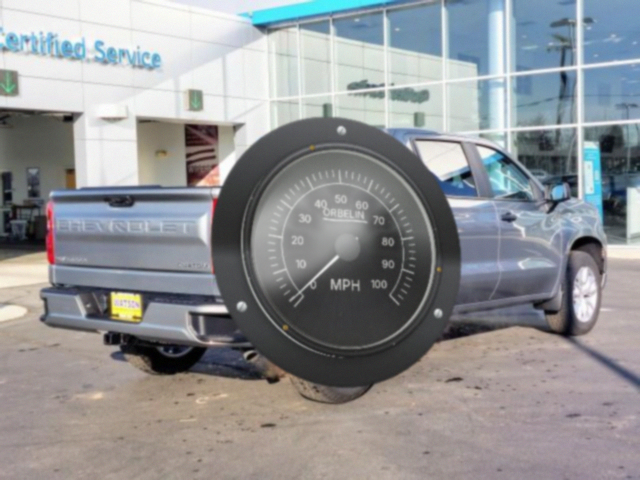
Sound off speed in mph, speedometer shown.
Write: 2 mph
